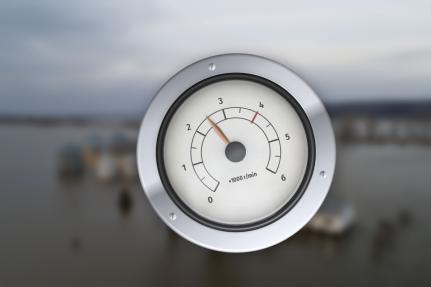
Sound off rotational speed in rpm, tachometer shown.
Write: 2500 rpm
